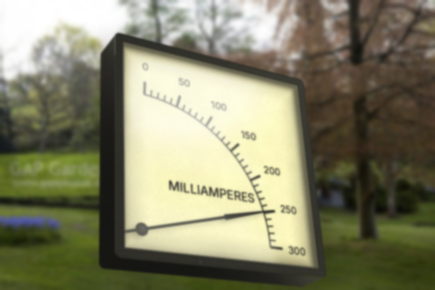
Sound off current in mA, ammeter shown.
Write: 250 mA
